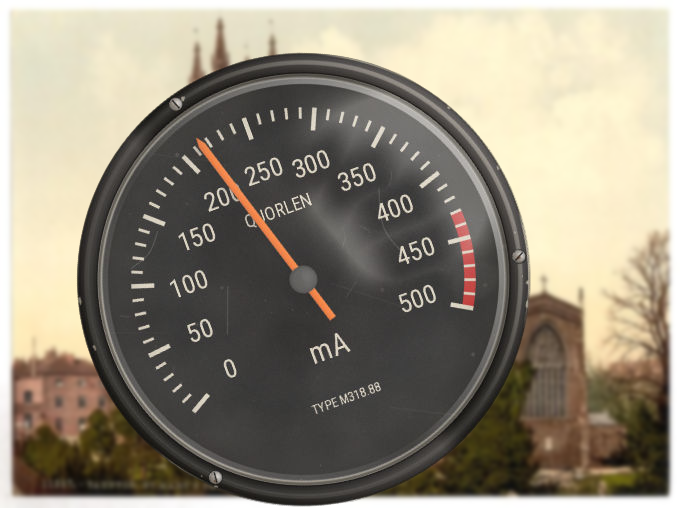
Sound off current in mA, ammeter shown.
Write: 215 mA
